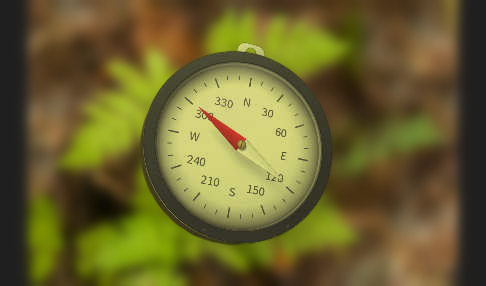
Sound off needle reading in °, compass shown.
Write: 300 °
